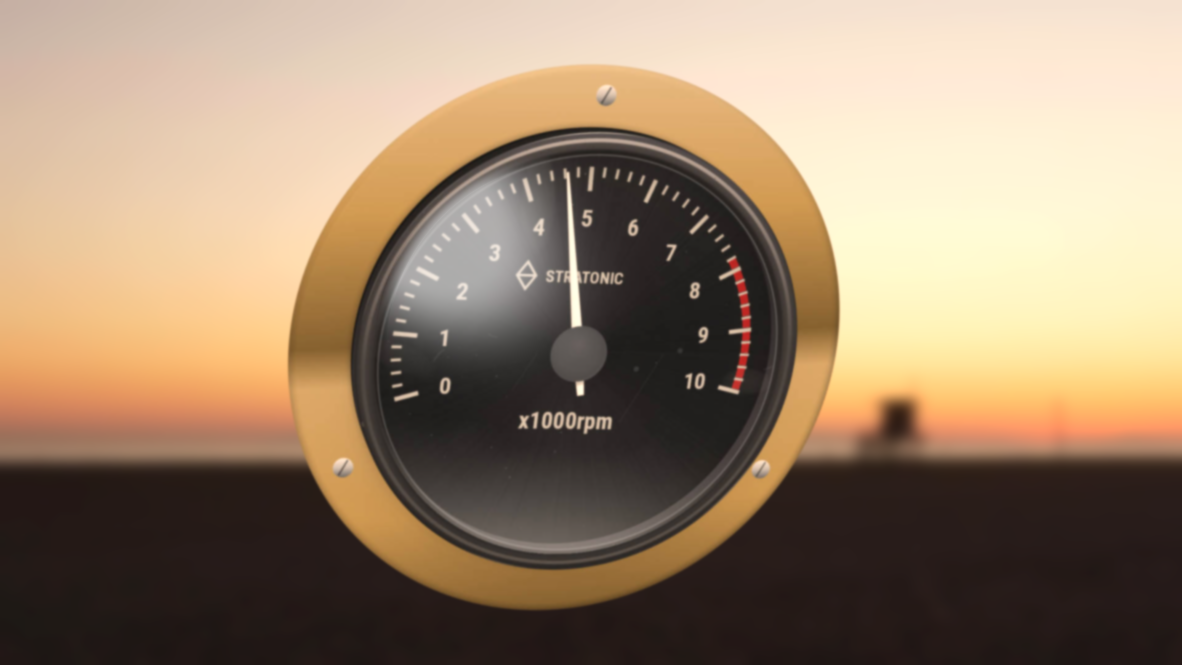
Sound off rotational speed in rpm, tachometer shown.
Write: 4600 rpm
